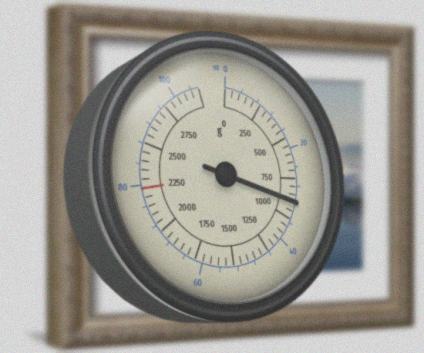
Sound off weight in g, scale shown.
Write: 900 g
